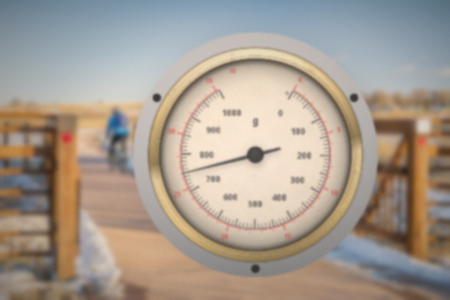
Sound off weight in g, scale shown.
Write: 750 g
